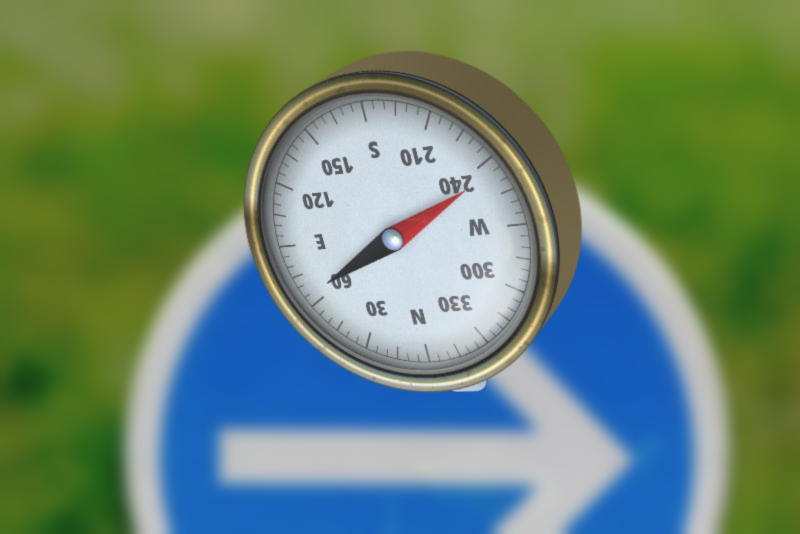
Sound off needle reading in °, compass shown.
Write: 245 °
